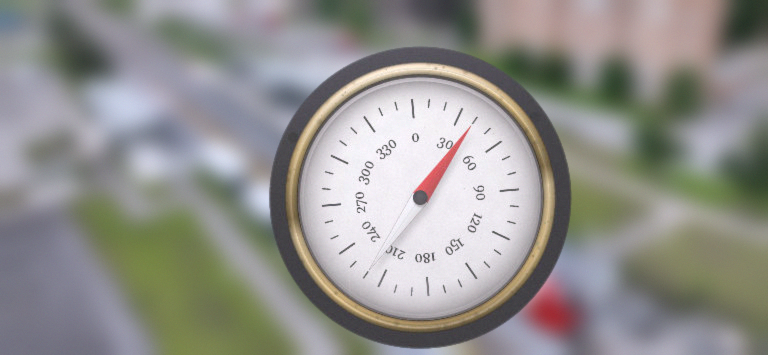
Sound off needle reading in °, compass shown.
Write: 40 °
